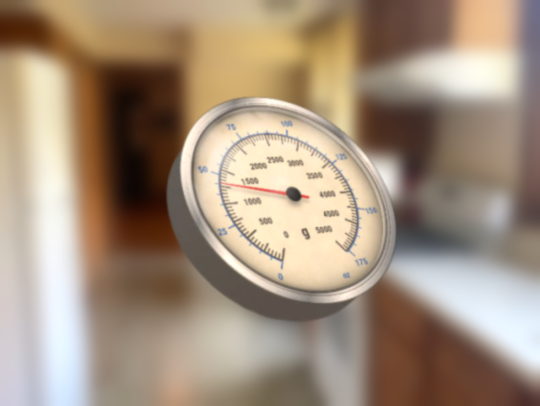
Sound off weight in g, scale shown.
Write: 1250 g
